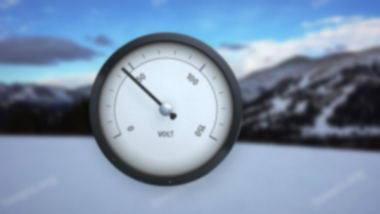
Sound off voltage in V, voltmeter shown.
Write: 45 V
